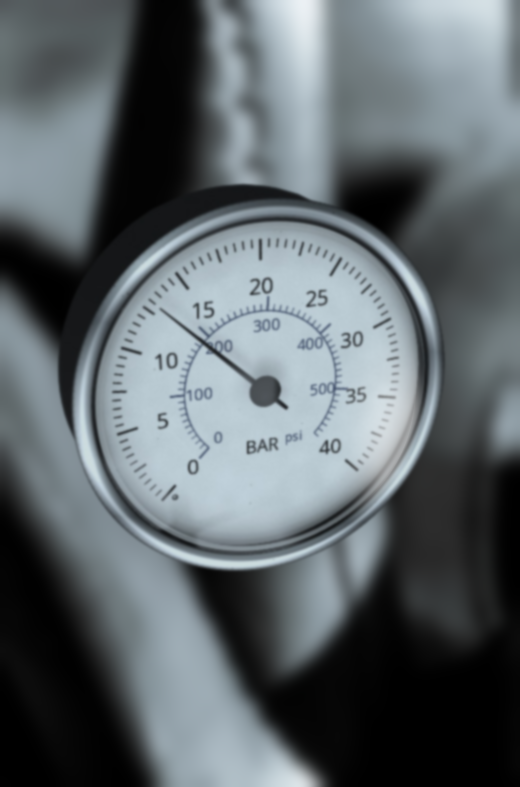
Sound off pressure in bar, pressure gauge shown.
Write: 13 bar
